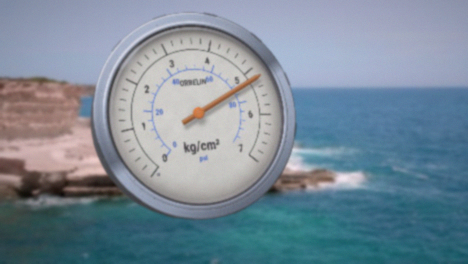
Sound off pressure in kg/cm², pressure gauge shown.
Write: 5.2 kg/cm²
